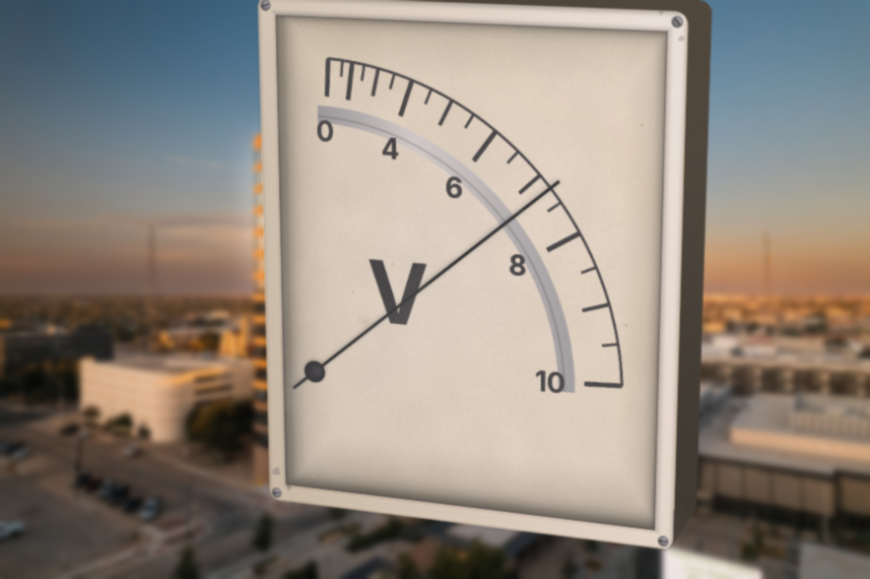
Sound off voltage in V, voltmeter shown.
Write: 7.25 V
